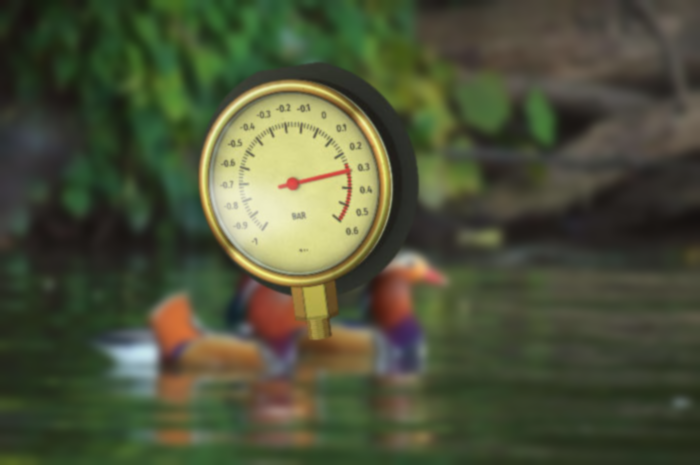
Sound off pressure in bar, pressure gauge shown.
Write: 0.3 bar
